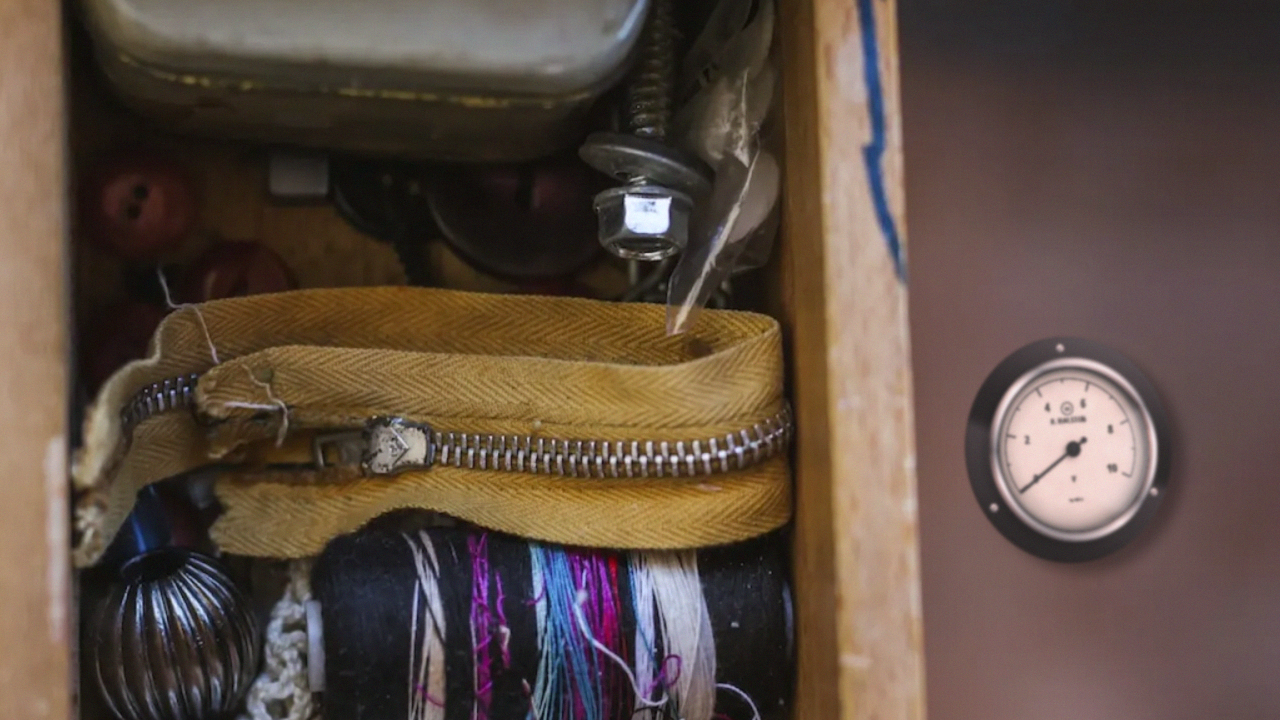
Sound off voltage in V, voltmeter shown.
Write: 0 V
